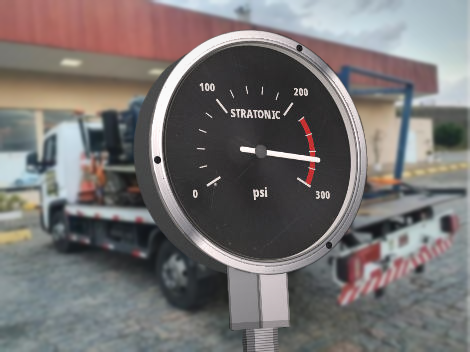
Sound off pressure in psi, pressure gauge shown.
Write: 270 psi
